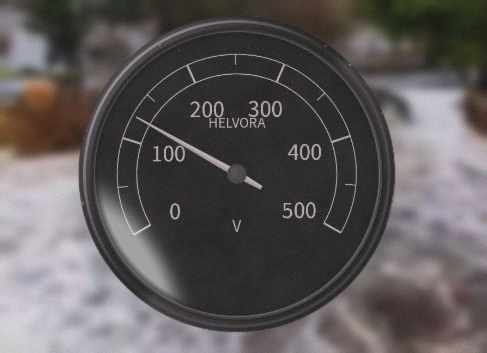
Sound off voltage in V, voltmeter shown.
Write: 125 V
